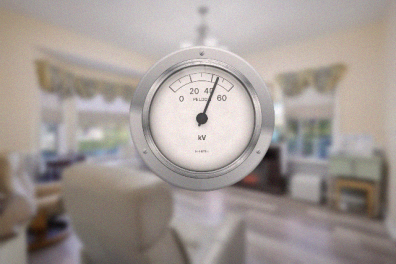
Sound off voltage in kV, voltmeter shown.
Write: 45 kV
